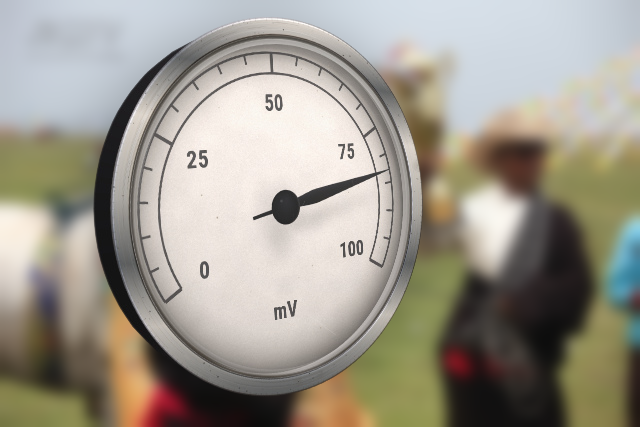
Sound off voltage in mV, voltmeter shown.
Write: 82.5 mV
